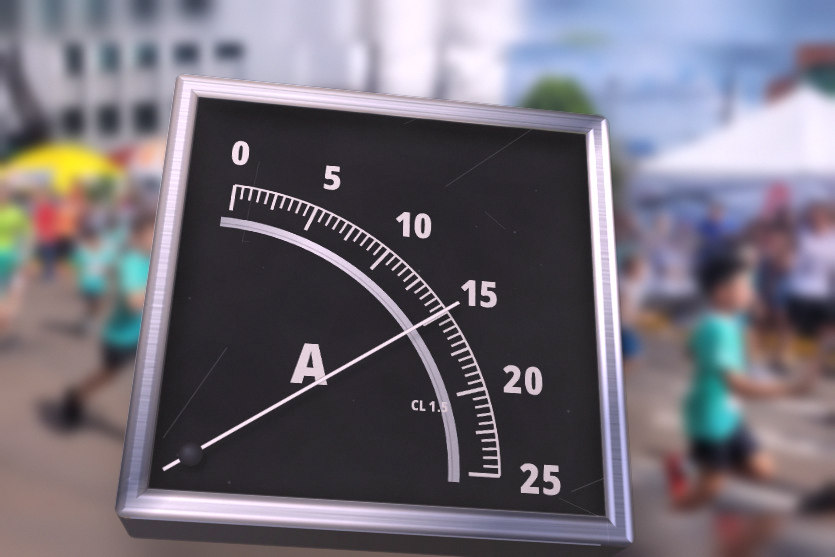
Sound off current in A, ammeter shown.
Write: 15 A
